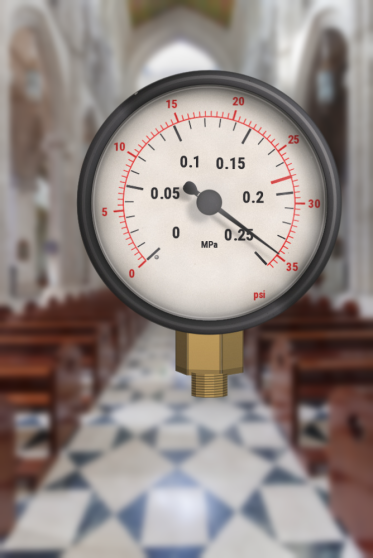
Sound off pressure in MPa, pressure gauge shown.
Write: 0.24 MPa
